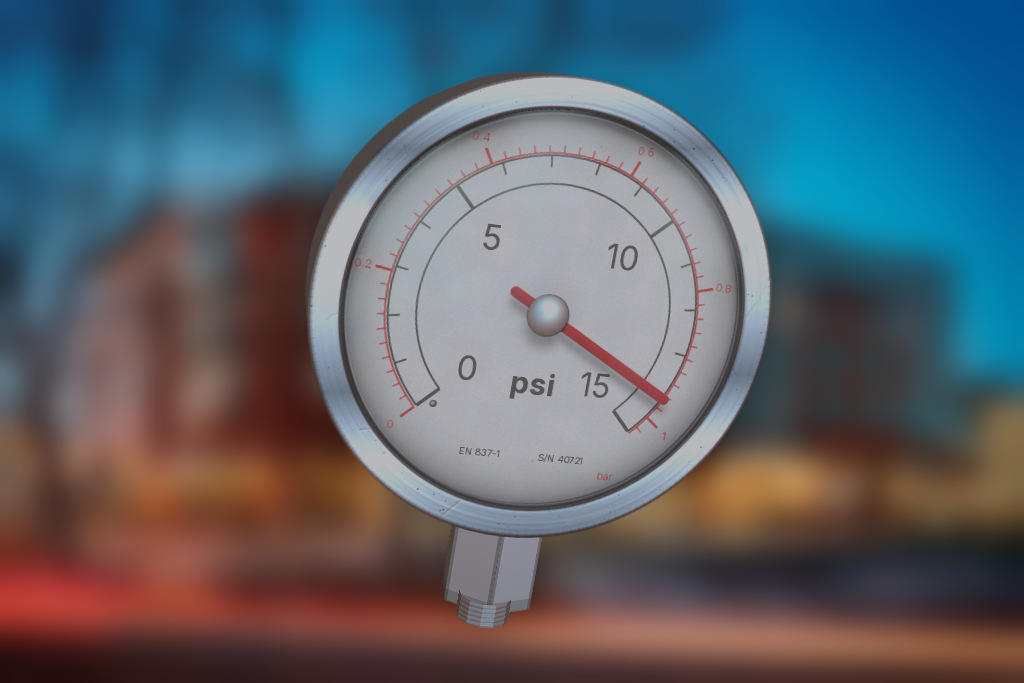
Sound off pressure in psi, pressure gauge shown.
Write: 14 psi
